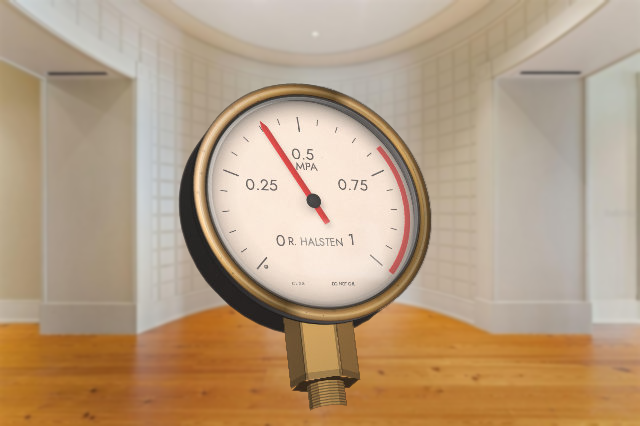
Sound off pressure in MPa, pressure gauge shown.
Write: 0.4 MPa
